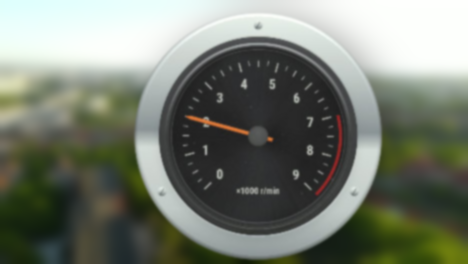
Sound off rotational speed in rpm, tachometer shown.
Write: 2000 rpm
